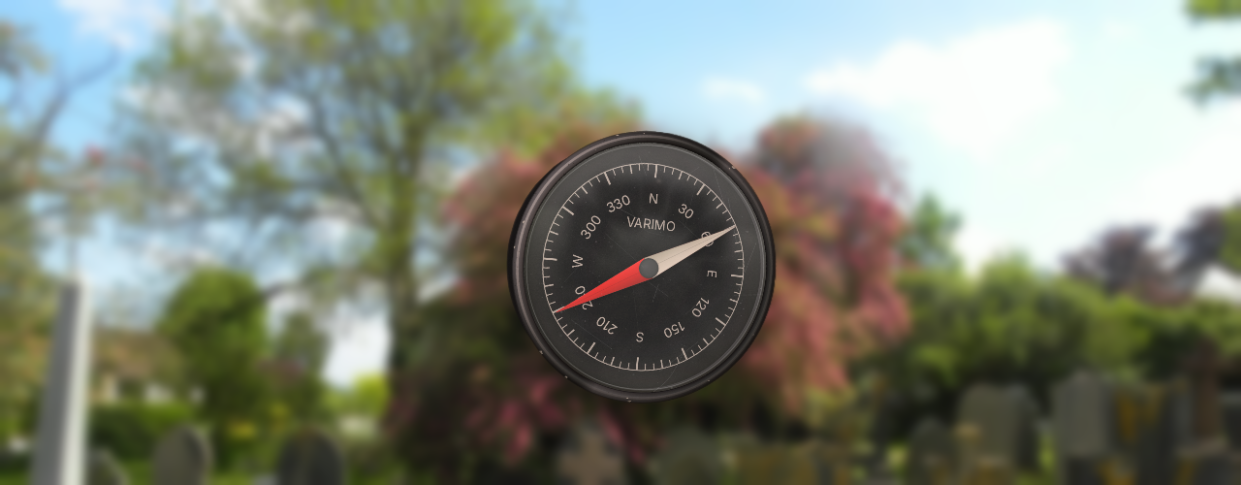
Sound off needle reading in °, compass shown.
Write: 240 °
